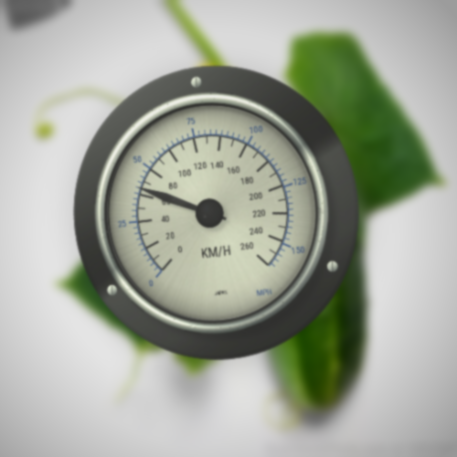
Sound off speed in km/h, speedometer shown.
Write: 65 km/h
